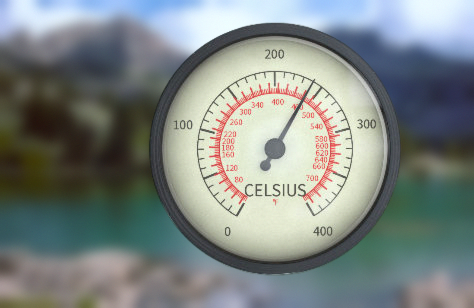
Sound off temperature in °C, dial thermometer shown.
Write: 240 °C
